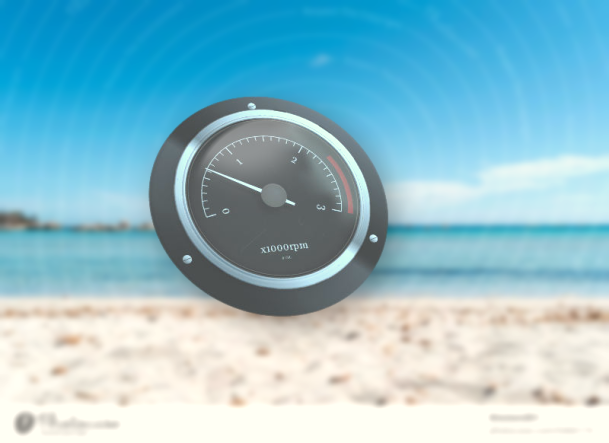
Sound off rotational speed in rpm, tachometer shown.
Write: 600 rpm
